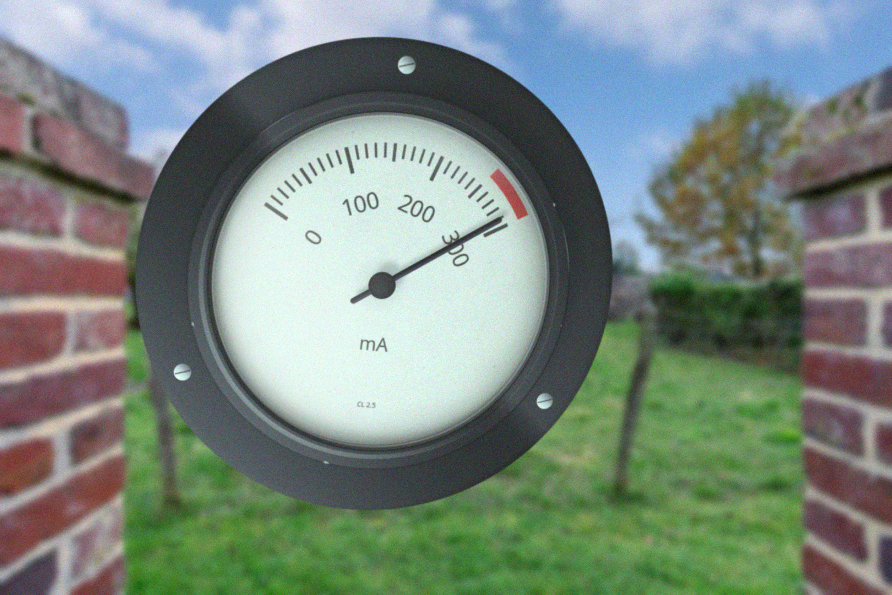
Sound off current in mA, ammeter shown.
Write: 290 mA
